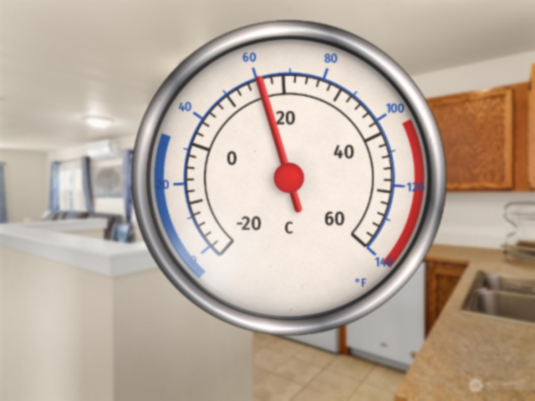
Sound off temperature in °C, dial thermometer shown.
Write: 16 °C
